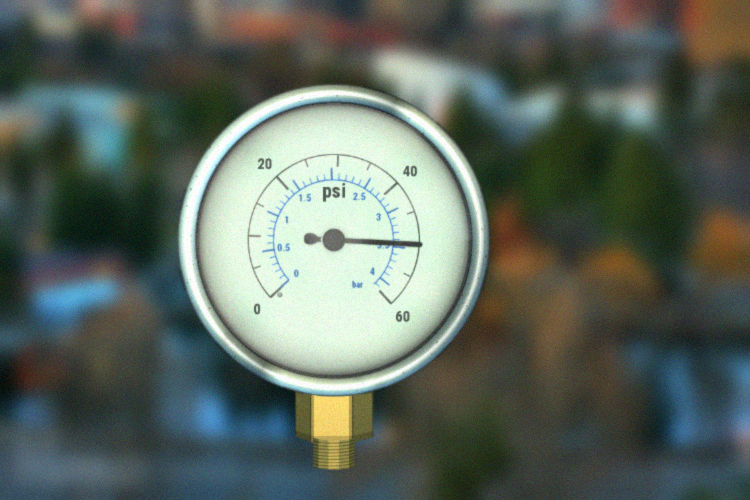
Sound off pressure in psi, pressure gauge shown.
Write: 50 psi
